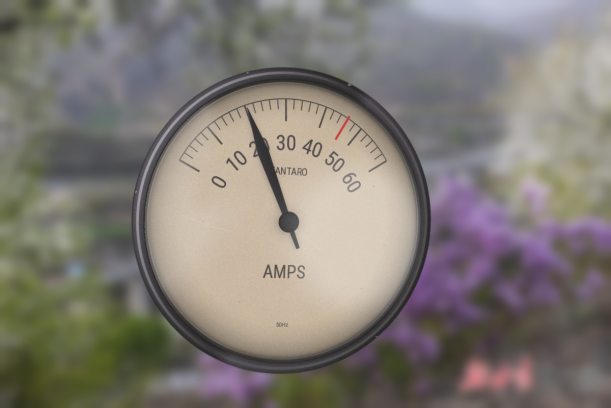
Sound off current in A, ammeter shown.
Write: 20 A
